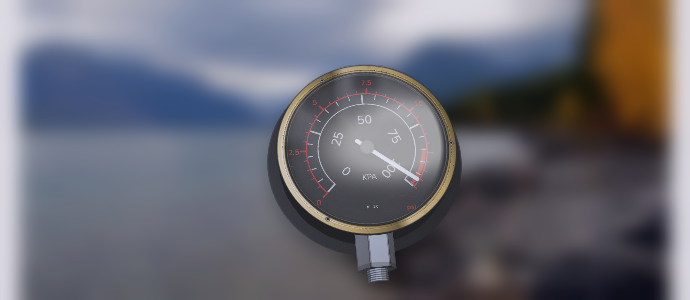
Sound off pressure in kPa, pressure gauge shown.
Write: 97.5 kPa
